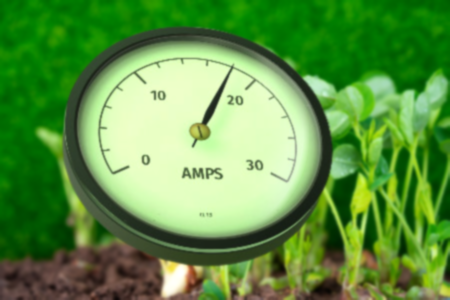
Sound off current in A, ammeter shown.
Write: 18 A
